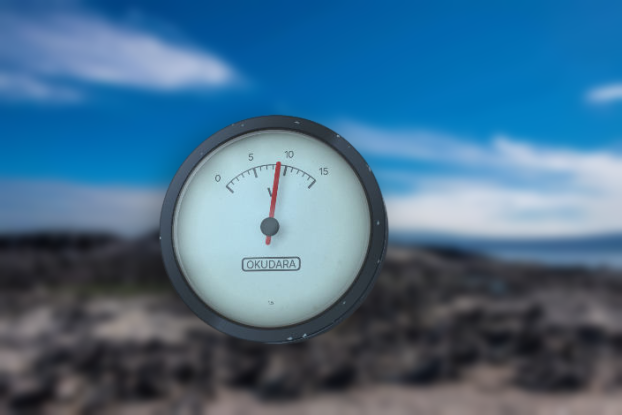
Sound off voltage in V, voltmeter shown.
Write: 9 V
